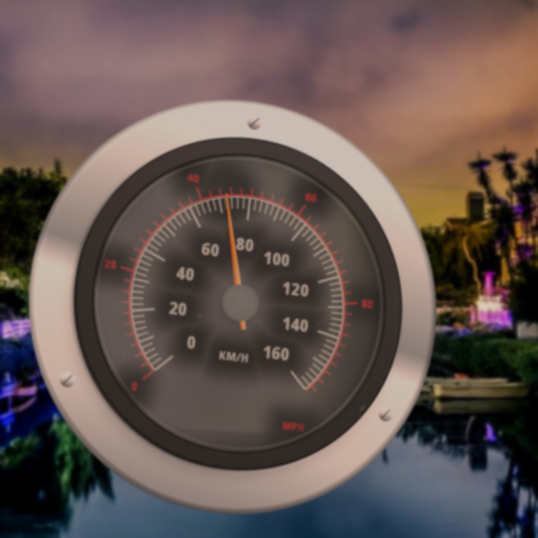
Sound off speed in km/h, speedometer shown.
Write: 72 km/h
